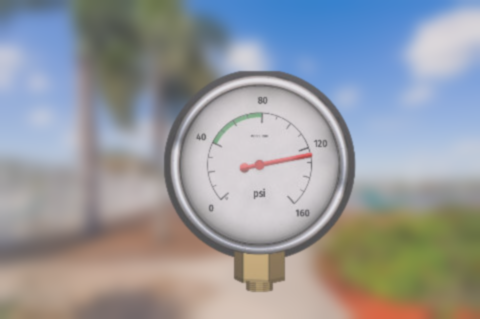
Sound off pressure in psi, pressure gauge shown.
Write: 125 psi
